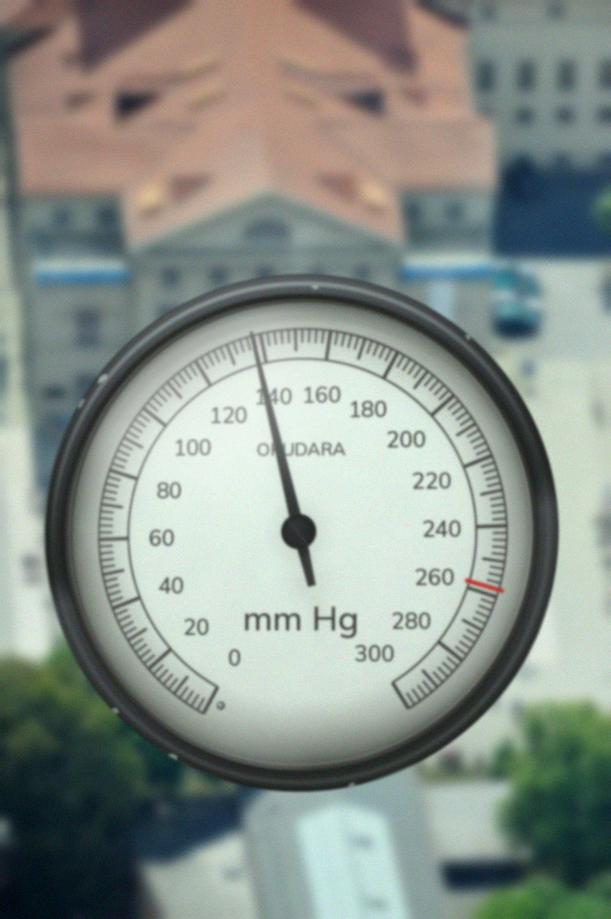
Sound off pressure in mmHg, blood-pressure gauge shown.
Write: 138 mmHg
